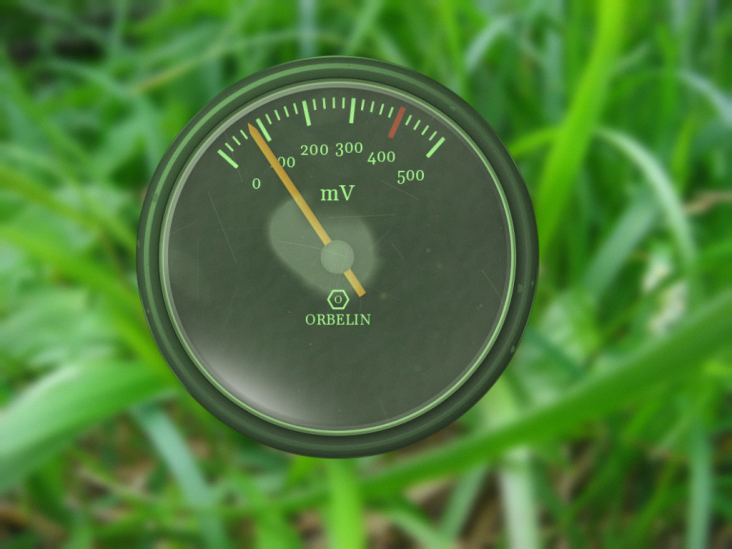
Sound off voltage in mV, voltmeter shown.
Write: 80 mV
